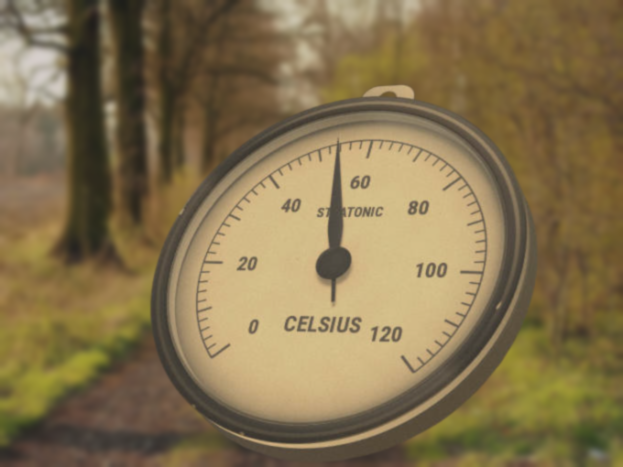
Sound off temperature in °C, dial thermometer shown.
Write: 54 °C
